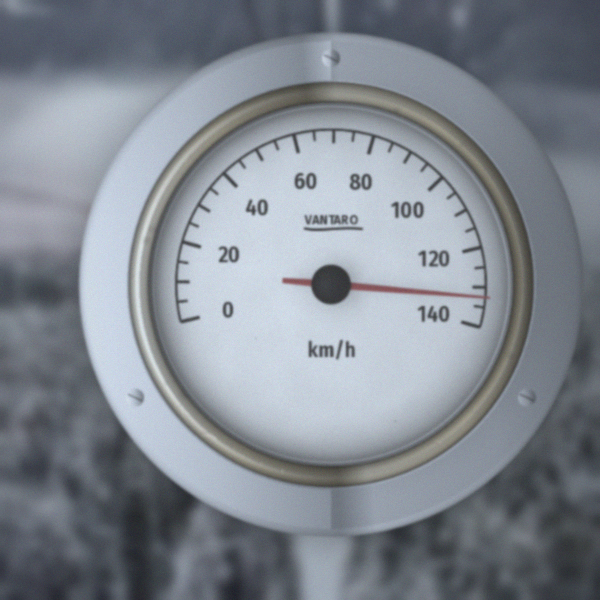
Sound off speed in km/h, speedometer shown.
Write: 132.5 km/h
